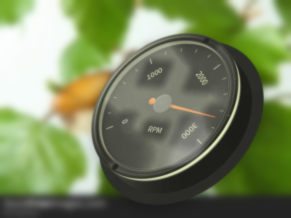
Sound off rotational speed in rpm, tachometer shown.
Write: 2700 rpm
